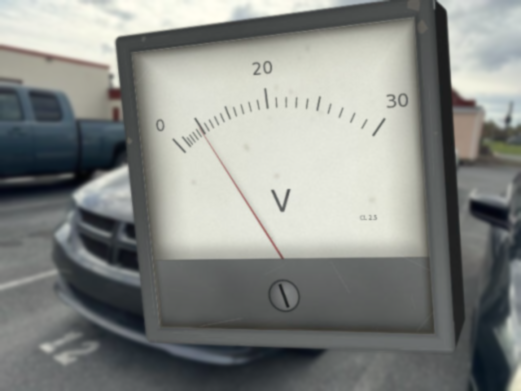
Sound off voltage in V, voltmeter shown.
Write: 10 V
